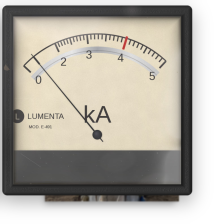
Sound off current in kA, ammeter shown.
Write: 1 kA
